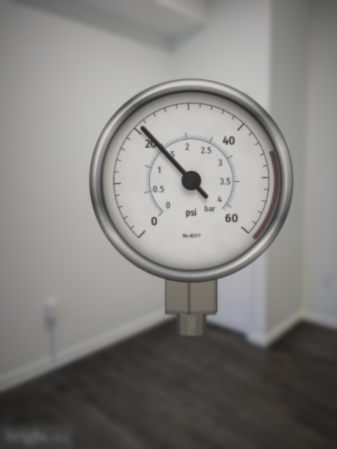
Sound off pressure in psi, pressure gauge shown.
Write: 21 psi
